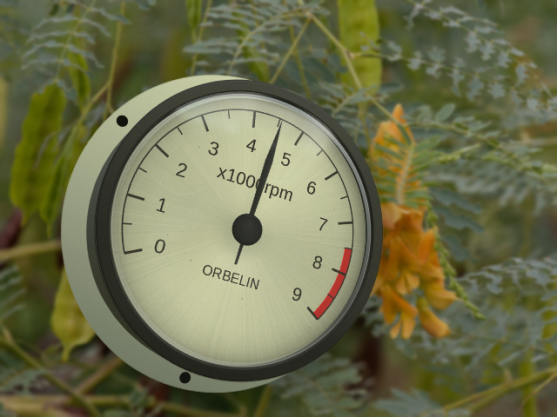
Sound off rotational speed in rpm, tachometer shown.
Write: 4500 rpm
